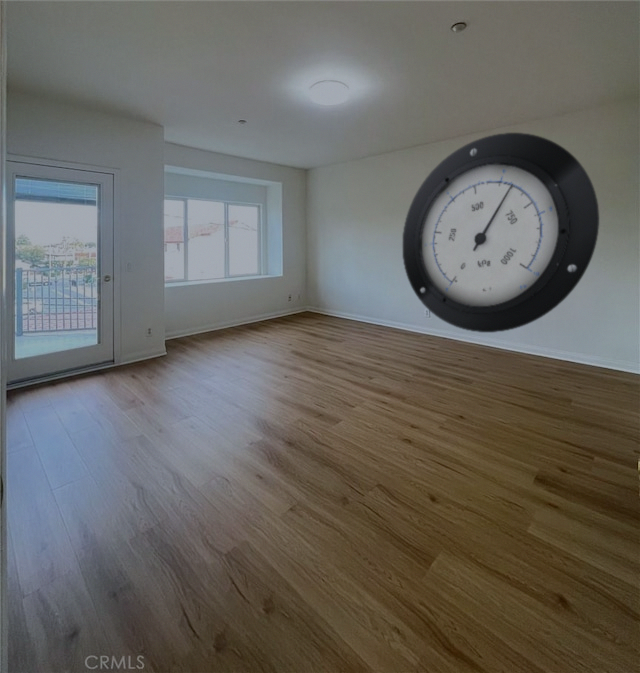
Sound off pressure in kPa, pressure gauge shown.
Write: 650 kPa
